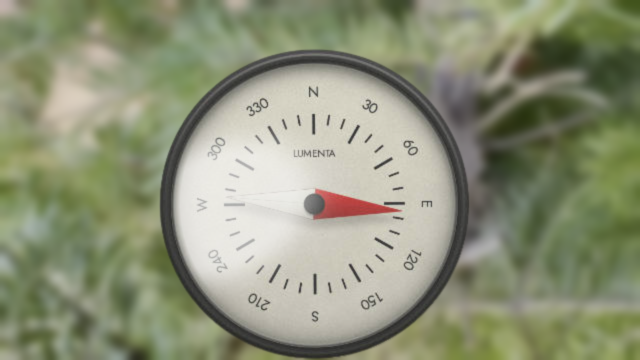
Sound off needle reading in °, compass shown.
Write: 95 °
